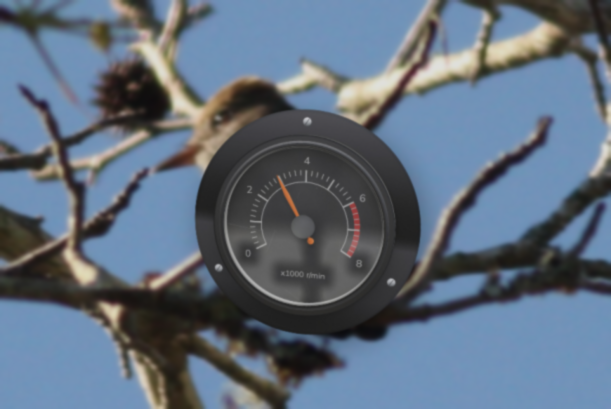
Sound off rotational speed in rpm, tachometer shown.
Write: 3000 rpm
